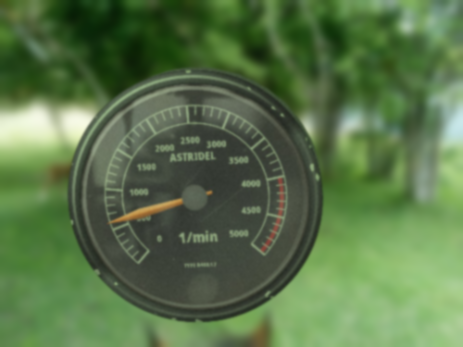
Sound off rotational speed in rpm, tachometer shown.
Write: 600 rpm
